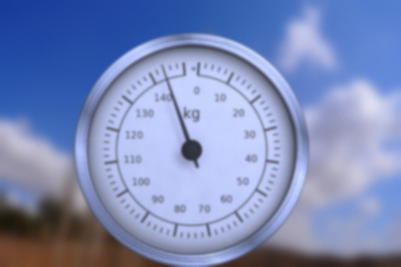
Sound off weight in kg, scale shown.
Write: 144 kg
